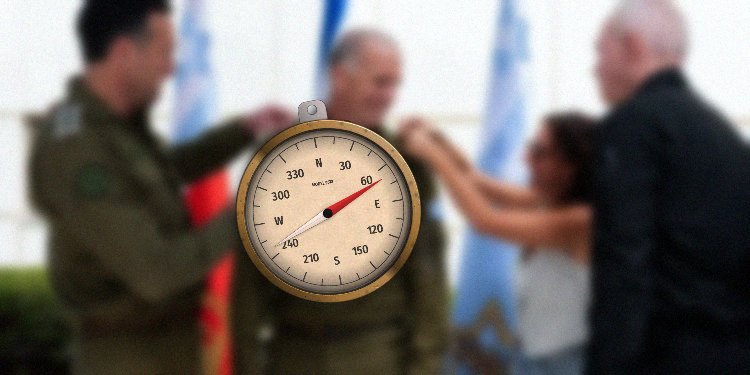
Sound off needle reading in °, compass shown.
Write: 67.5 °
